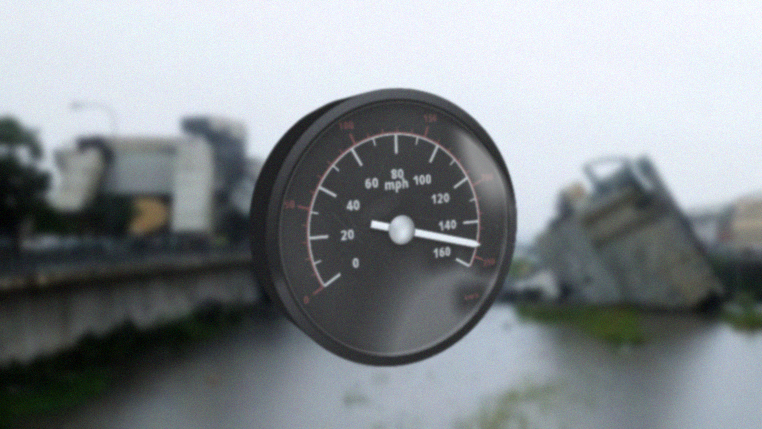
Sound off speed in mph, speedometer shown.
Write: 150 mph
